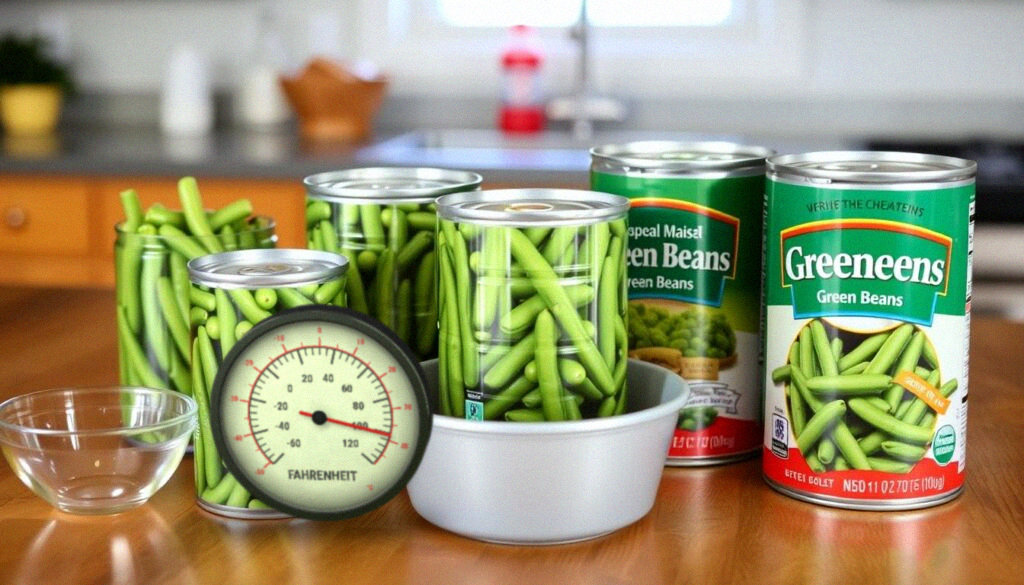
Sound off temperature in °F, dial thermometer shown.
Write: 100 °F
